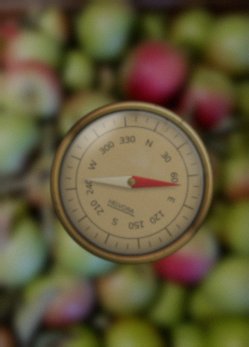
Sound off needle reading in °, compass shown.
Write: 70 °
